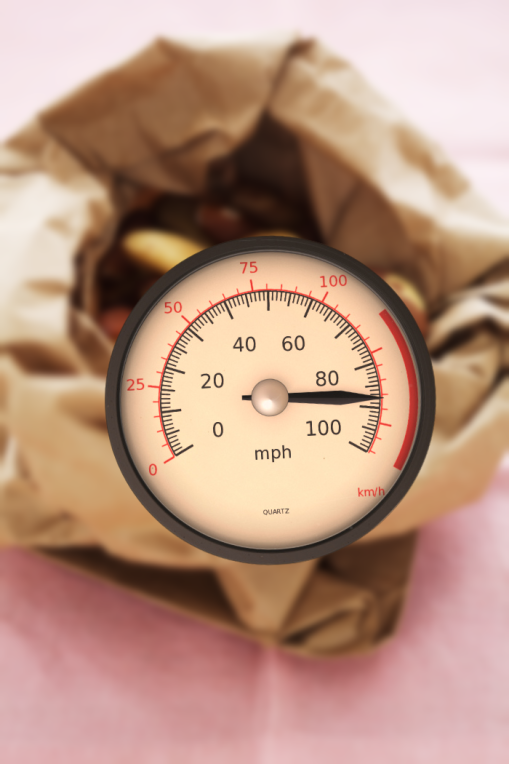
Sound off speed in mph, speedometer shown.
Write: 88 mph
